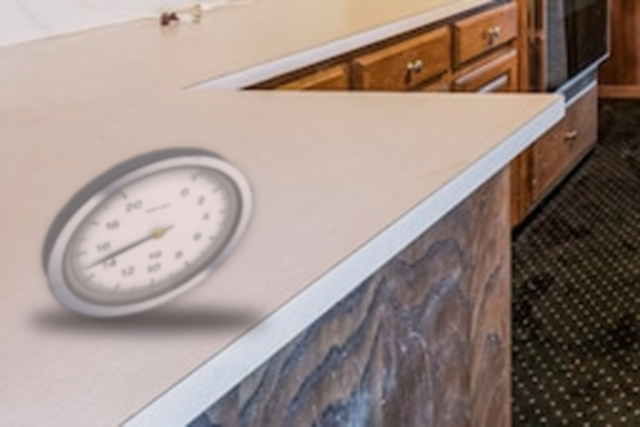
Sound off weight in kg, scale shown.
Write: 15 kg
